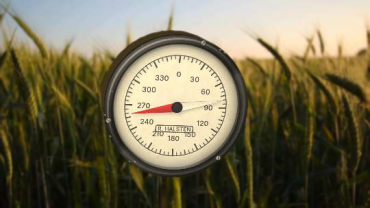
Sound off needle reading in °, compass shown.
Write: 260 °
